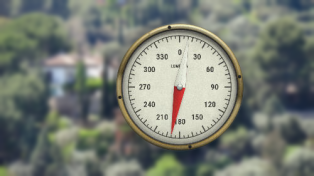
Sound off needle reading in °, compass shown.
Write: 190 °
